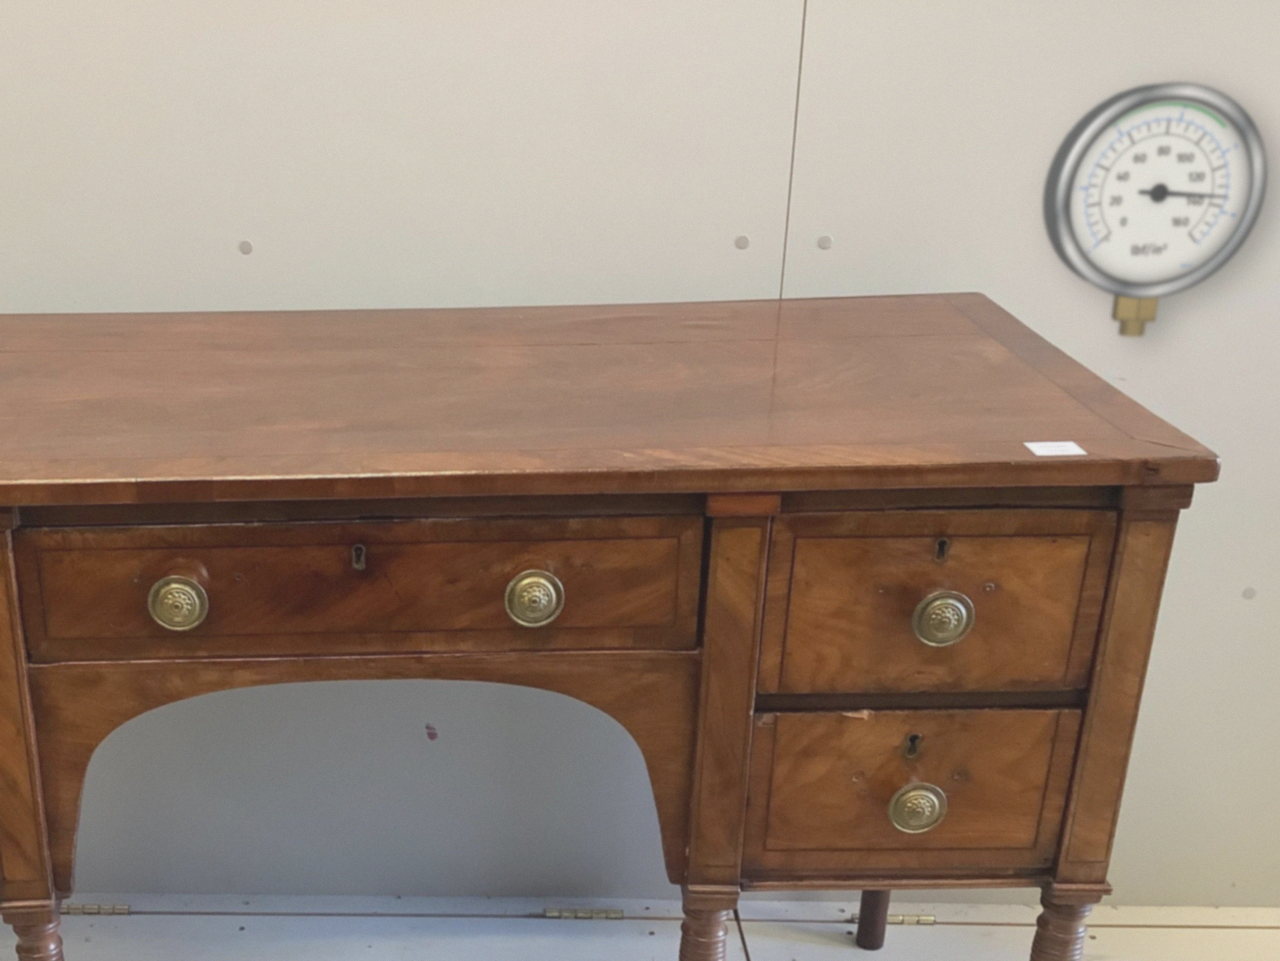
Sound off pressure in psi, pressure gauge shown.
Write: 135 psi
